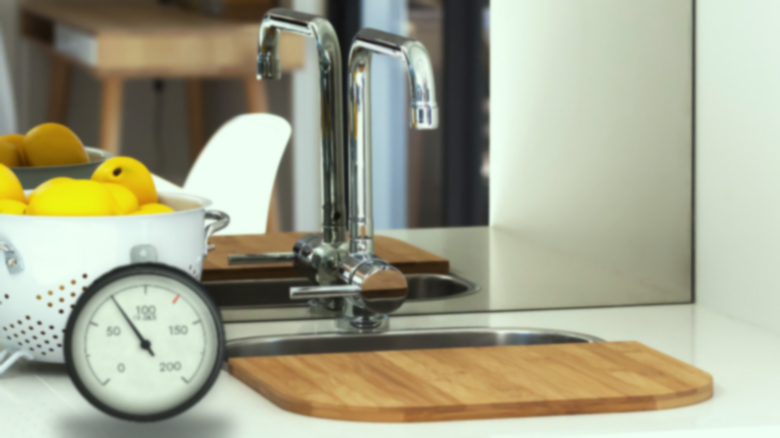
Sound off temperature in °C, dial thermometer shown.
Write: 75 °C
